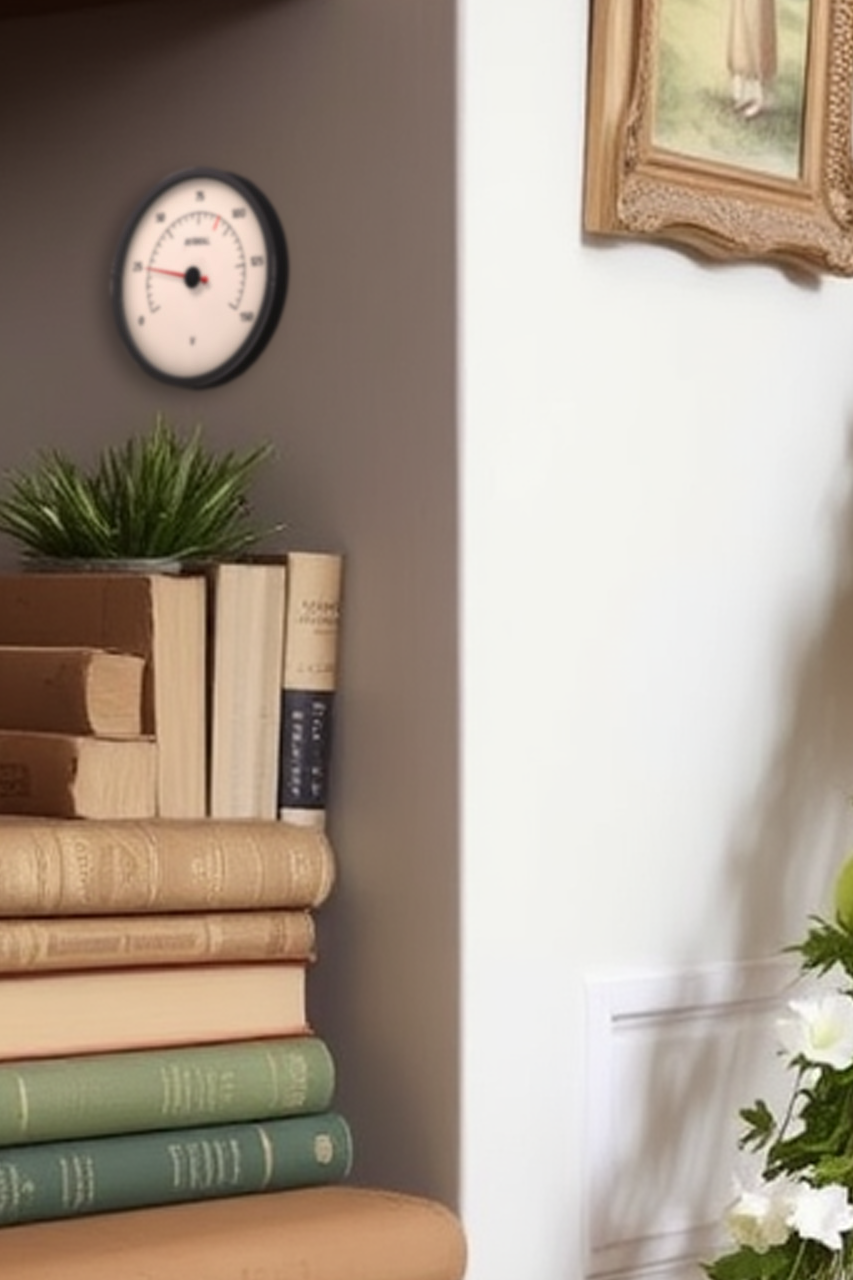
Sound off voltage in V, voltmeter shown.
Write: 25 V
